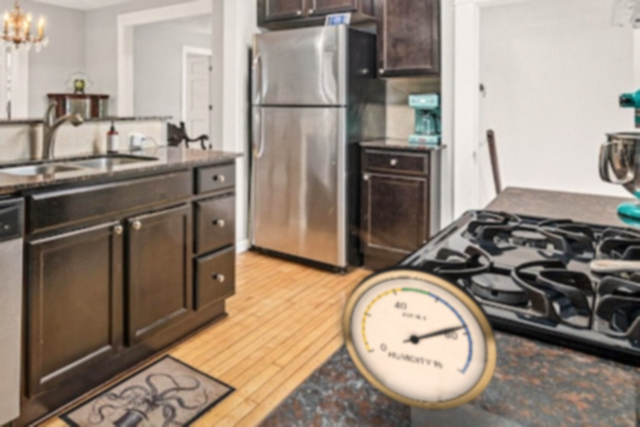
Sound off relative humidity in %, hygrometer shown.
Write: 76 %
